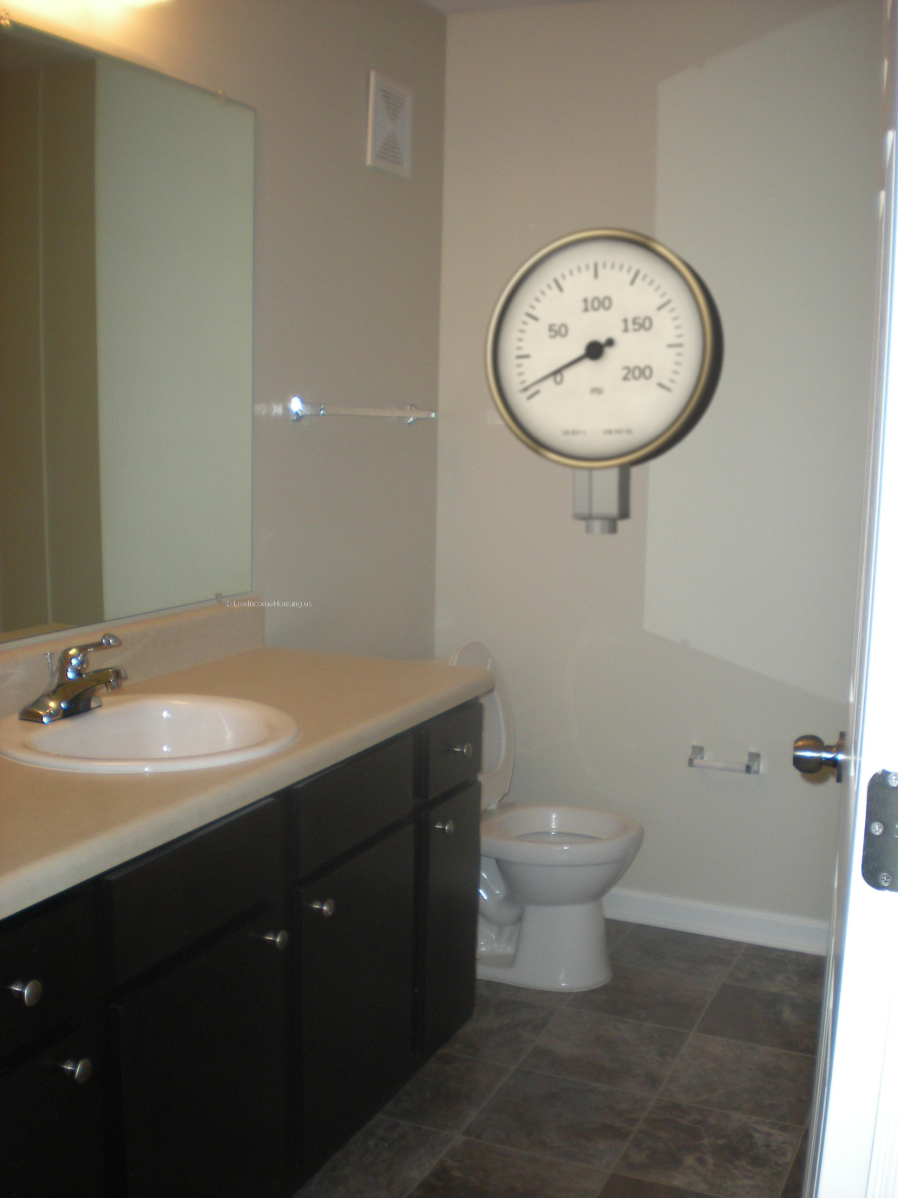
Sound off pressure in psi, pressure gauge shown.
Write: 5 psi
